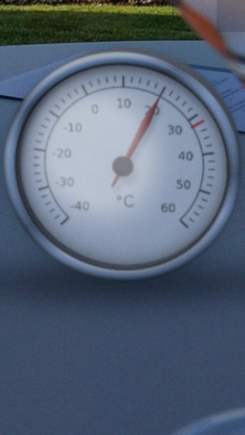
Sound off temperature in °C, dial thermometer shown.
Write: 20 °C
